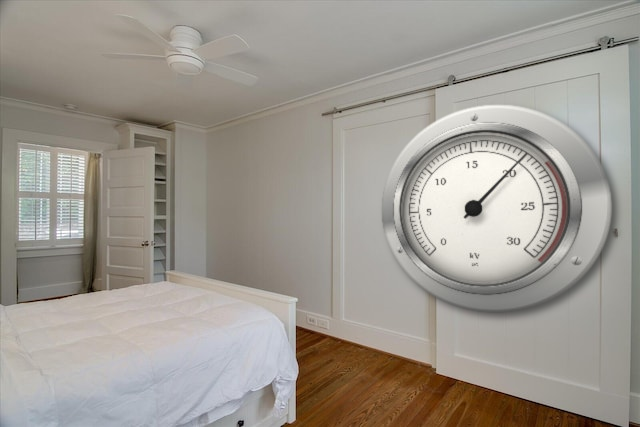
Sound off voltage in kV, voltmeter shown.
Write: 20 kV
